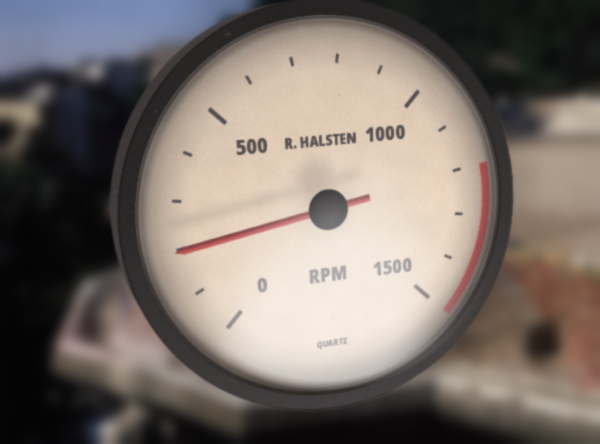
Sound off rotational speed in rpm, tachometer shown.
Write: 200 rpm
